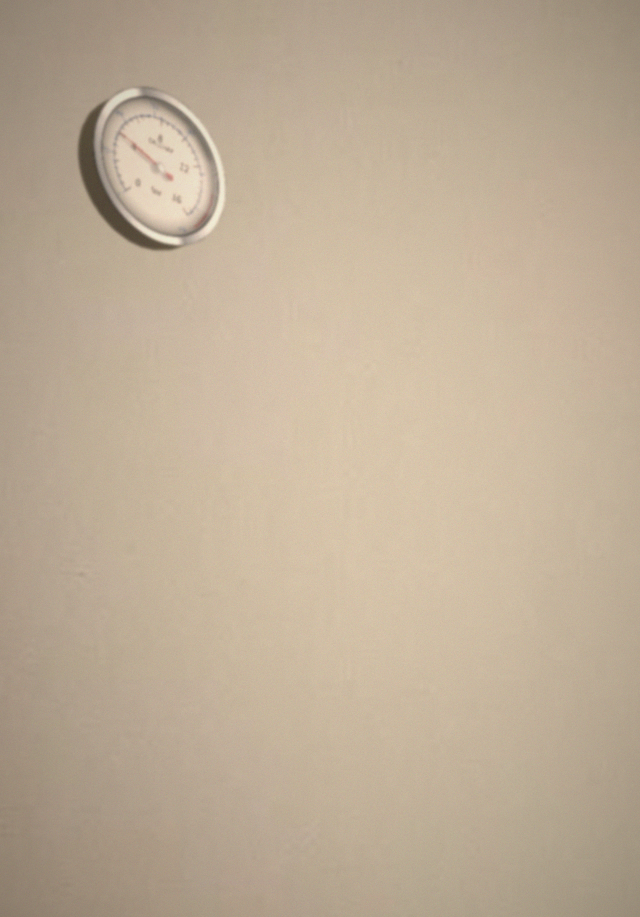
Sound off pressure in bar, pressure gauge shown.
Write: 4 bar
